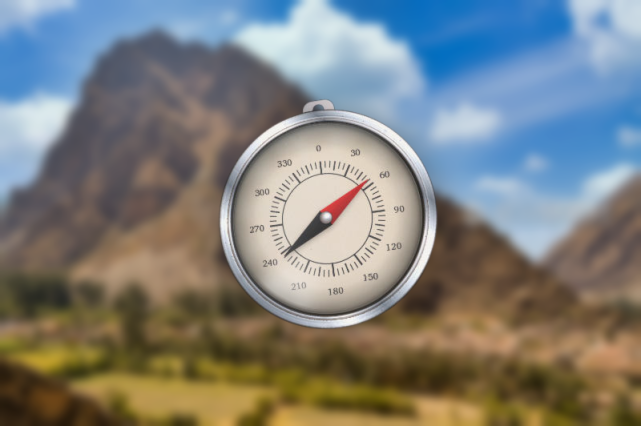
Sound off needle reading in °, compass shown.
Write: 55 °
